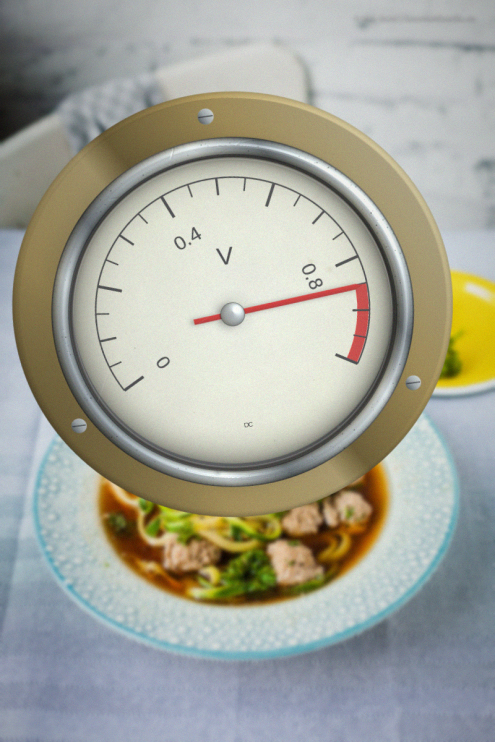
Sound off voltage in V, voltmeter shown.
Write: 0.85 V
